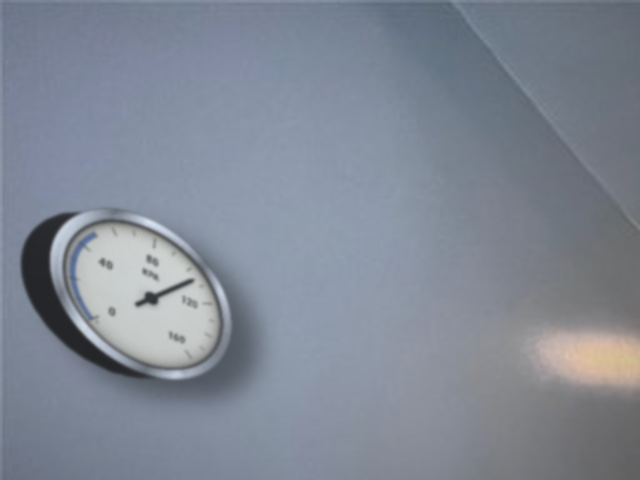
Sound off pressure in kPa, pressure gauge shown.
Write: 105 kPa
